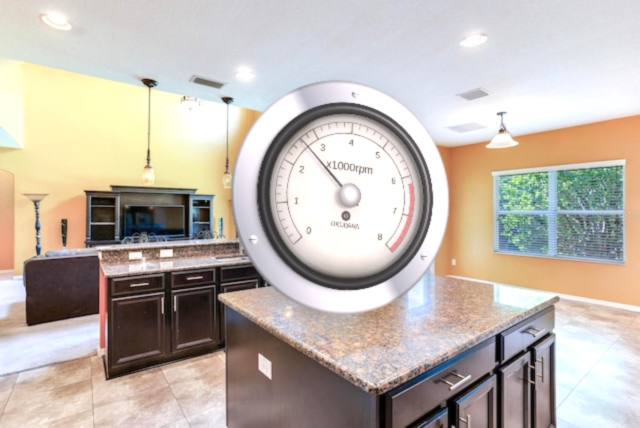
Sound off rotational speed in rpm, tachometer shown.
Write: 2600 rpm
